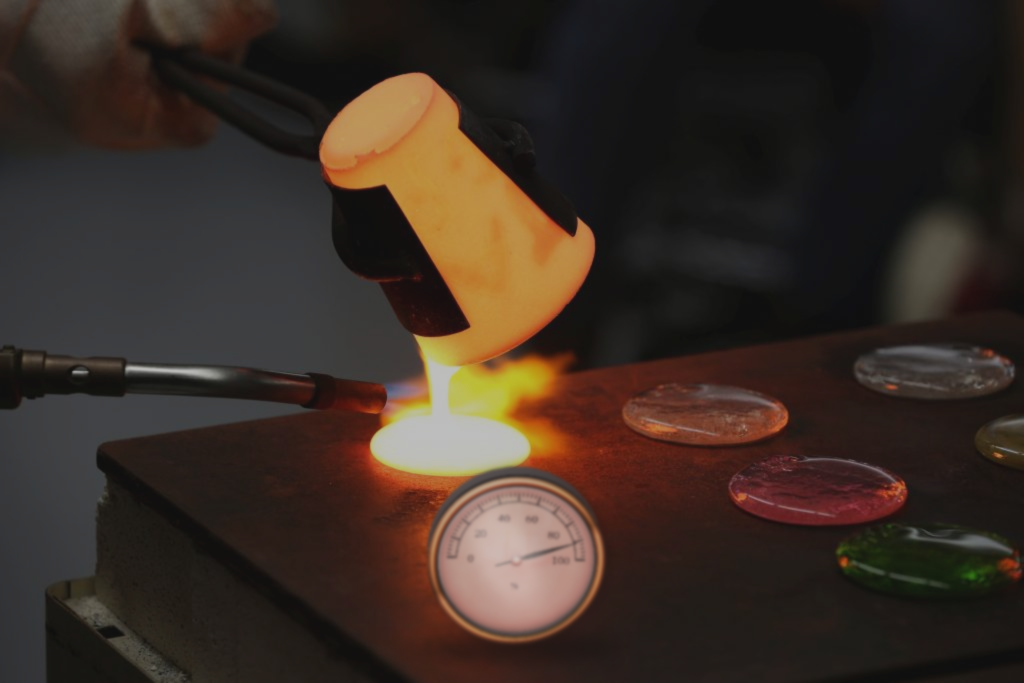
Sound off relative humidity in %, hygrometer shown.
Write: 90 %
